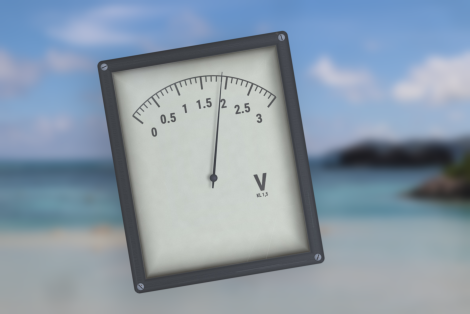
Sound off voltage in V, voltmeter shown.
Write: 1.9 V
